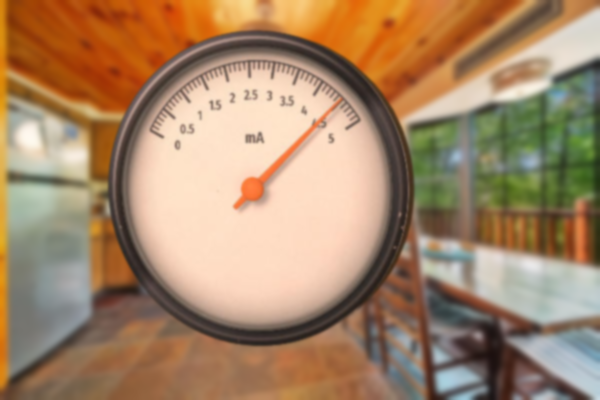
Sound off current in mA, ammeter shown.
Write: 4.5 mA
